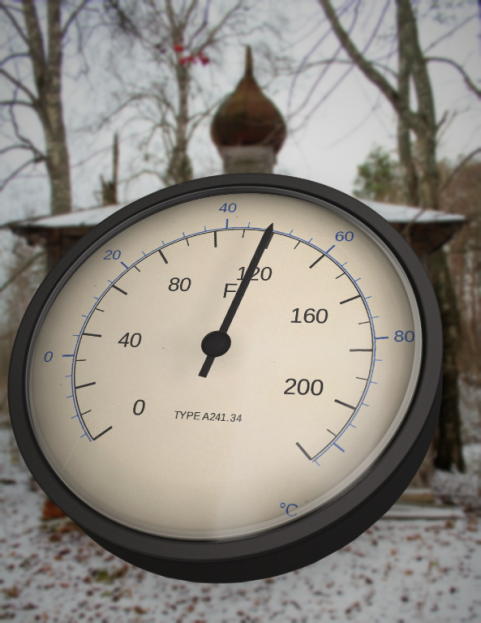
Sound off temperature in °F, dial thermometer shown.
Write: 120 °F
